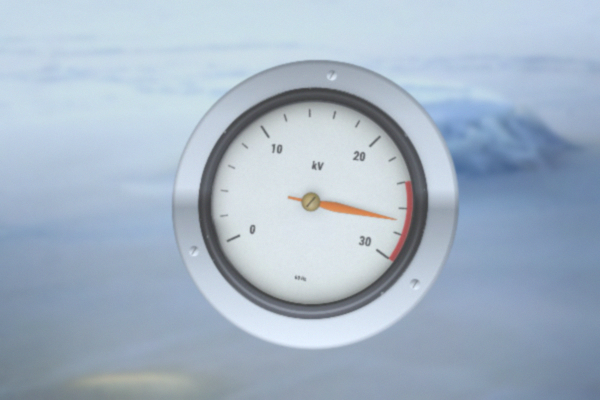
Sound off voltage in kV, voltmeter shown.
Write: 27 kV
